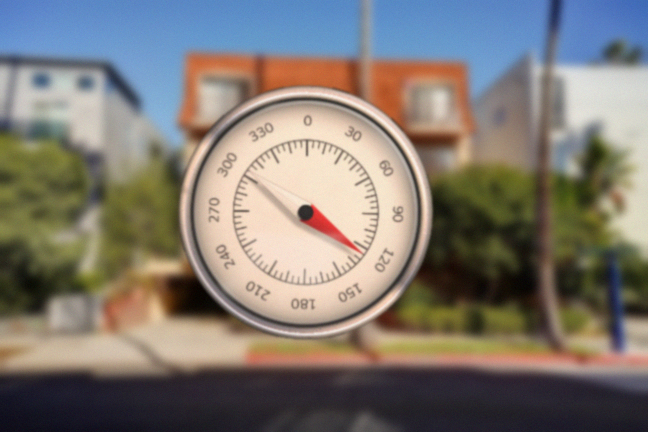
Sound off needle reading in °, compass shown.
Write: 125 °
